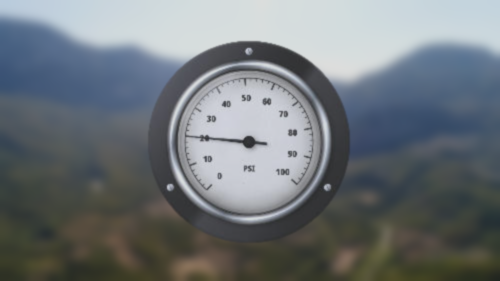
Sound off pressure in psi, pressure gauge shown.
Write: 20 psi
